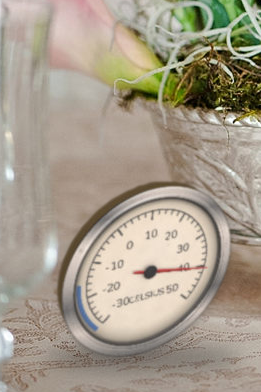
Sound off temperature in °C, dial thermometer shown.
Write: 40 °C
